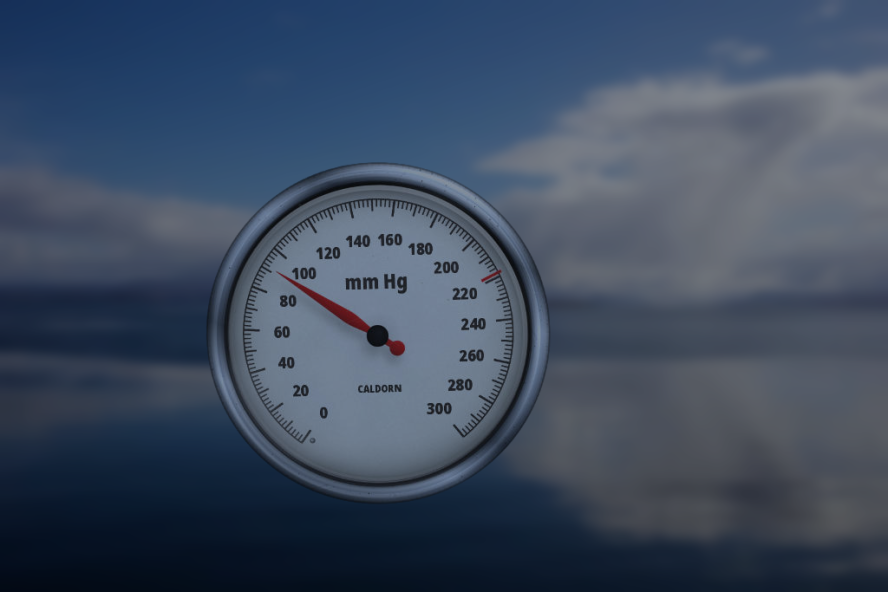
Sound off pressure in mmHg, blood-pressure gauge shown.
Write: 92 mmHg
